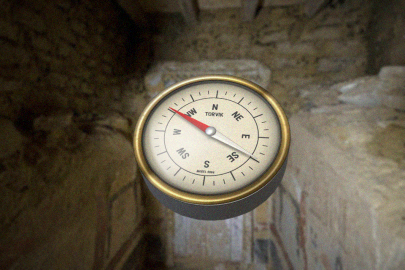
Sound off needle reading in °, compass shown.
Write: 300 °
